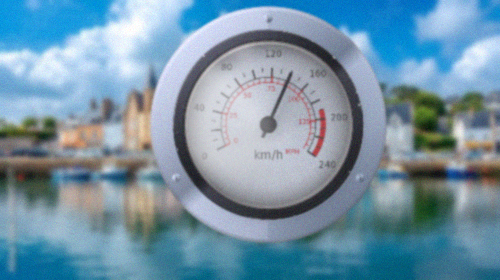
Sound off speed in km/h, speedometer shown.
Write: 140 km/h
